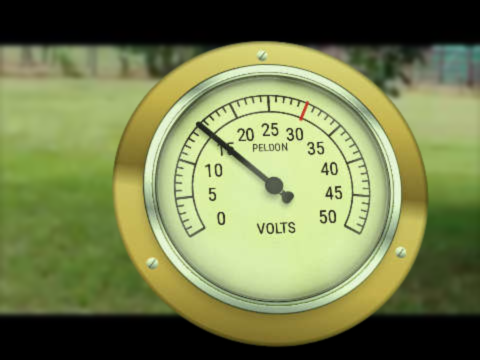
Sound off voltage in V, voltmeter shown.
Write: 15 V
